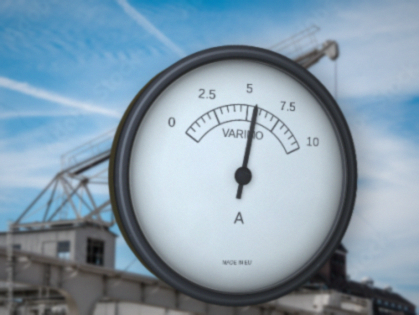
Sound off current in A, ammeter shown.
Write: 5.5 A
